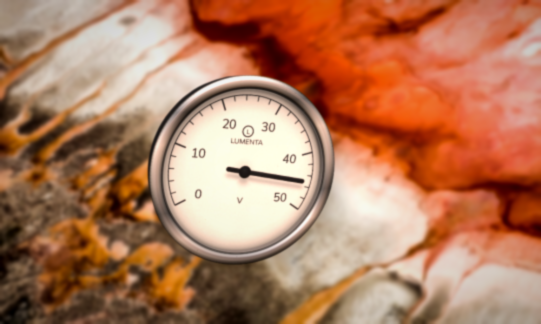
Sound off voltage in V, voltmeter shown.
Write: 45 V
